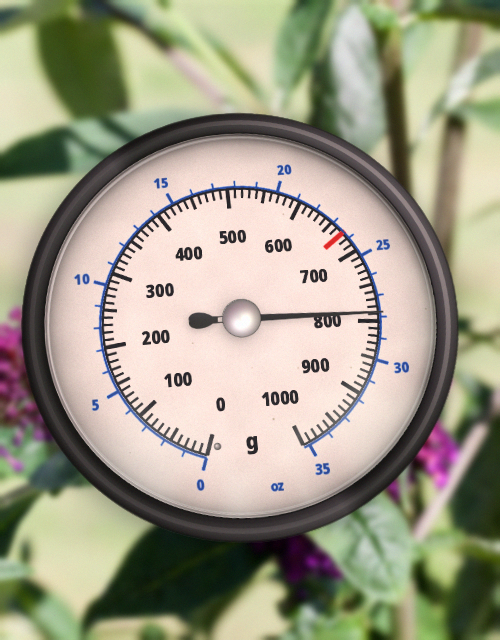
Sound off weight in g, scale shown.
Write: 790 g
